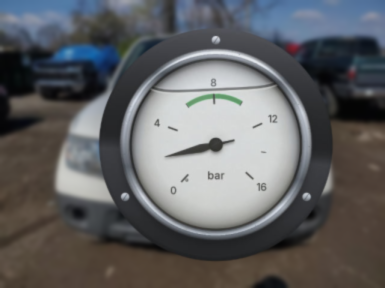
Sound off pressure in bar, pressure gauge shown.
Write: 2 bar
